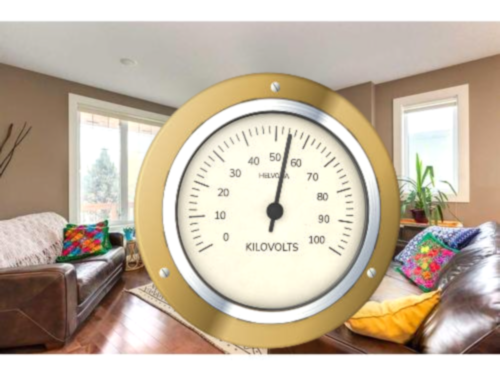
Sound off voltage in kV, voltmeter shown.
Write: 54 kV
